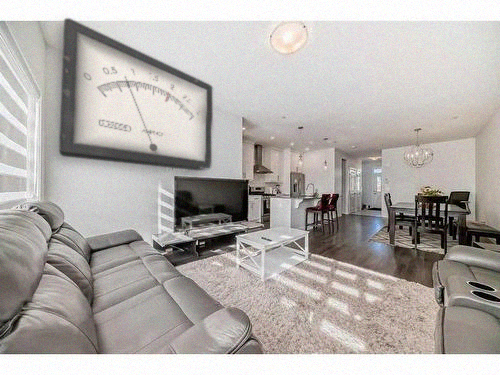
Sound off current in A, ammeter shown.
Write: 0.75 A
